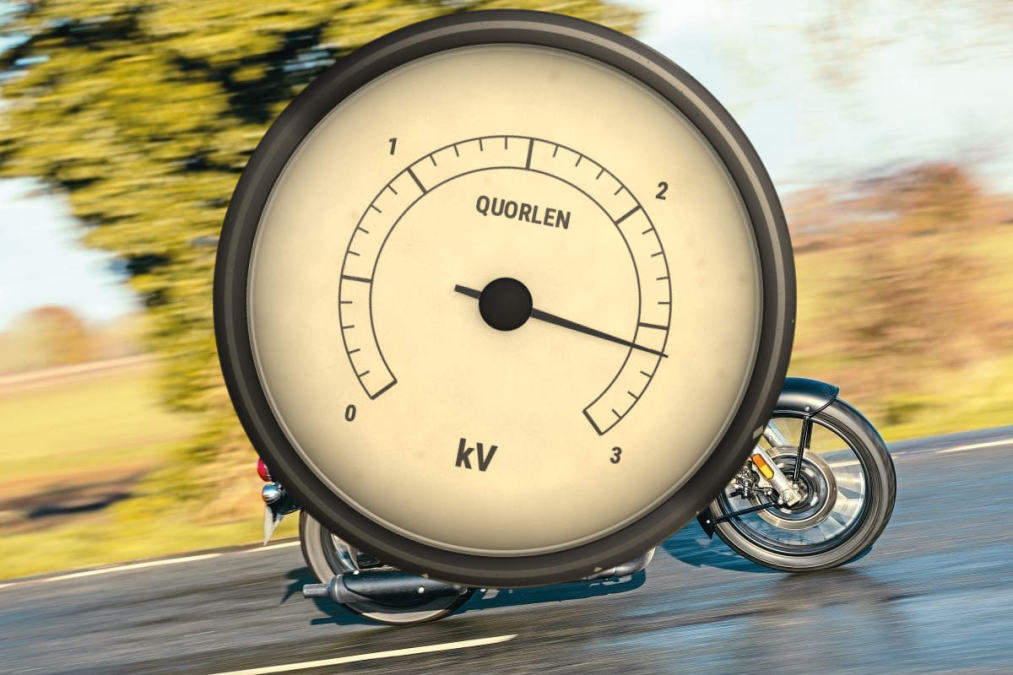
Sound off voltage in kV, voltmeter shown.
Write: 2.6 kV
